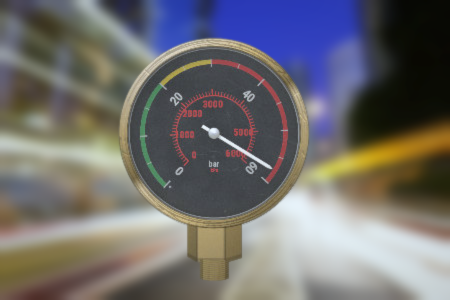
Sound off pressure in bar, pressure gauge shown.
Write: 57.5 bar
